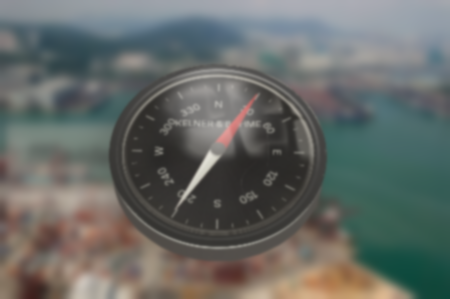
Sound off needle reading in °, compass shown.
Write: 30 °
